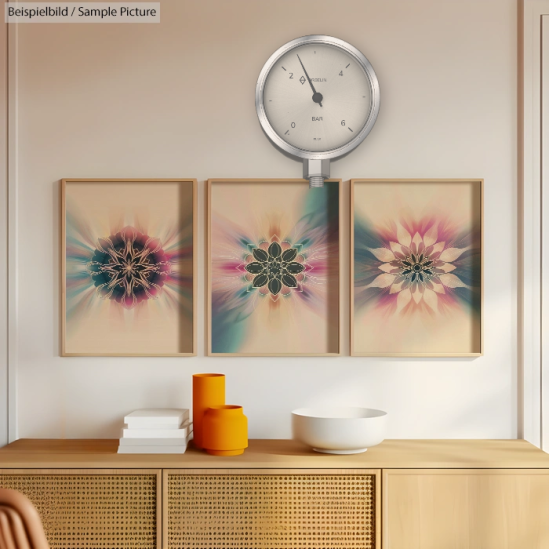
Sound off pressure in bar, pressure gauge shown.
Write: 2.5 bar
